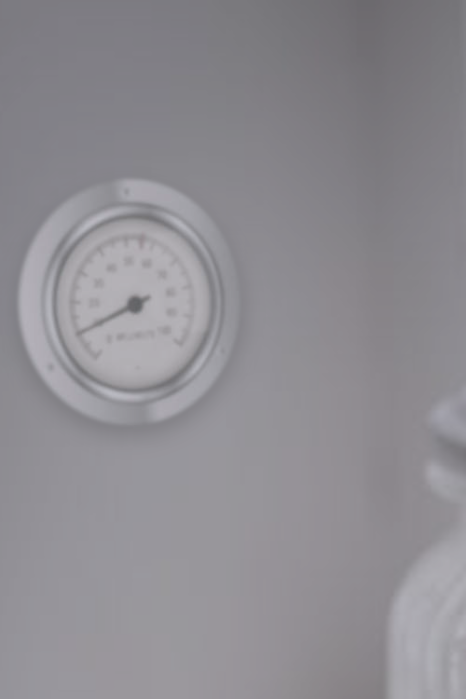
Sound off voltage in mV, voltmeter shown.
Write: 10 mV
